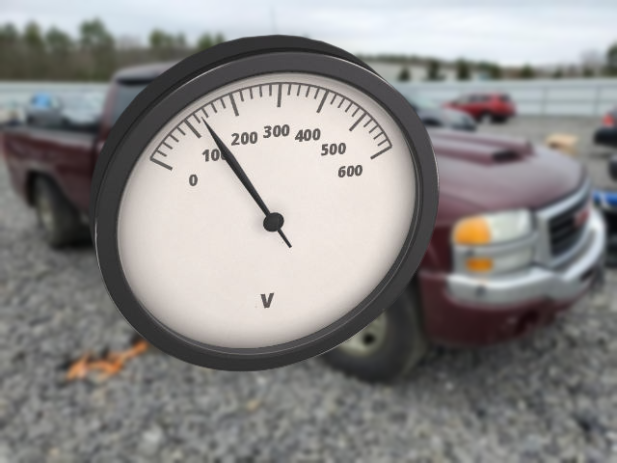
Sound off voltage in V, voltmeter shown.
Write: 130 V
